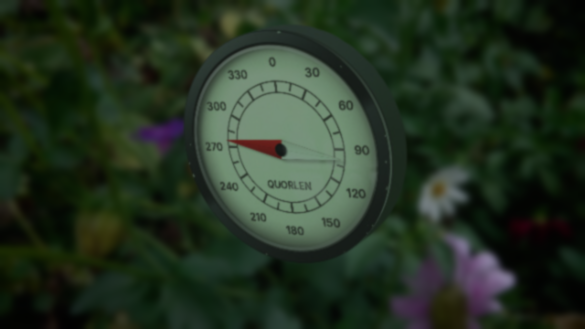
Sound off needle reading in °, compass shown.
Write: 277.5 °
